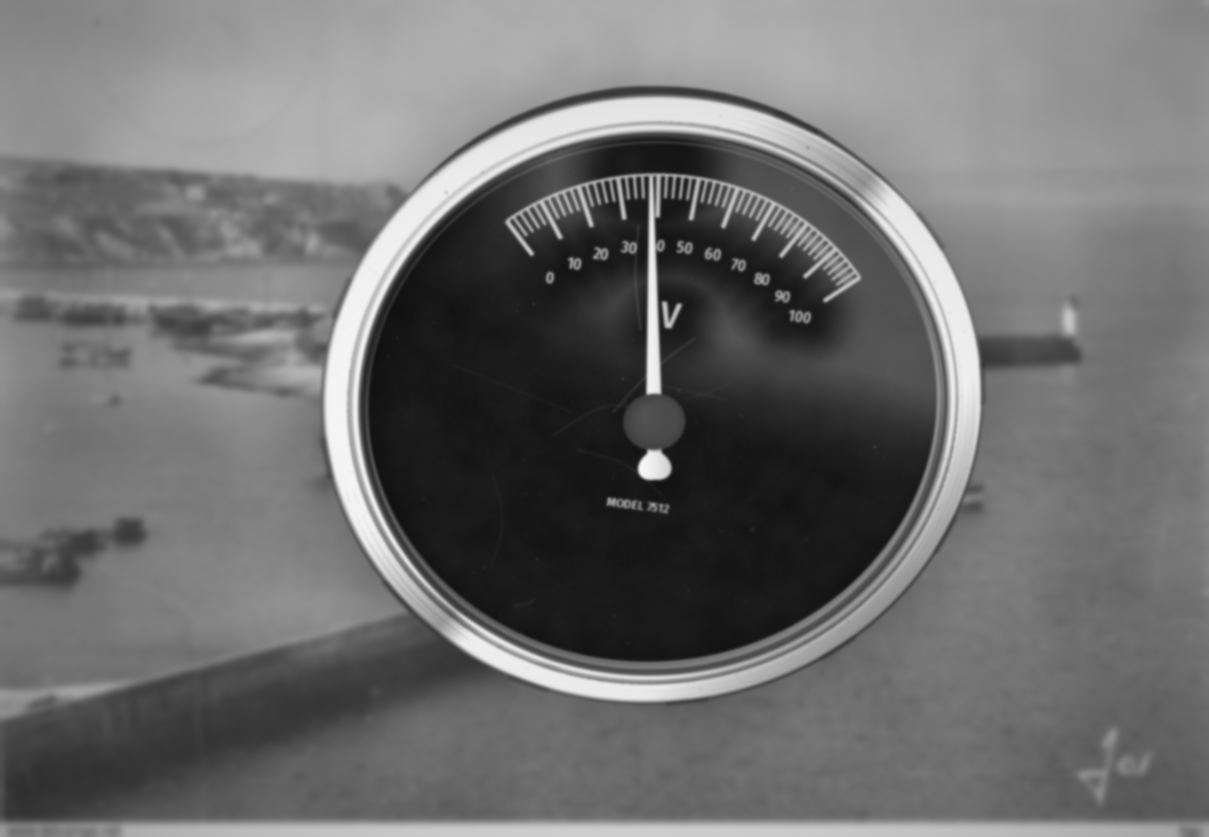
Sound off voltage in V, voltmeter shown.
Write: 38 V
